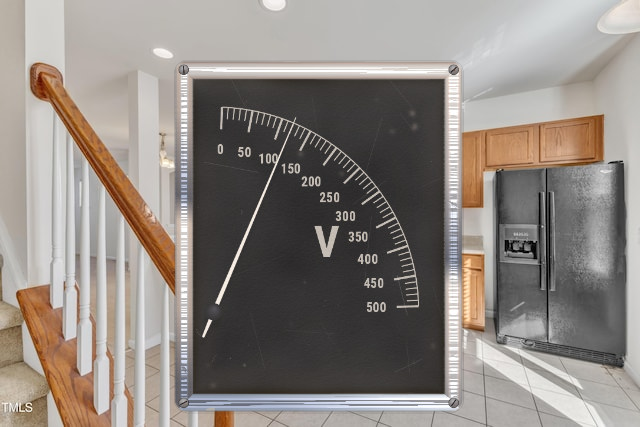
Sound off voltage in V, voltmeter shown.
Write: 120 V
